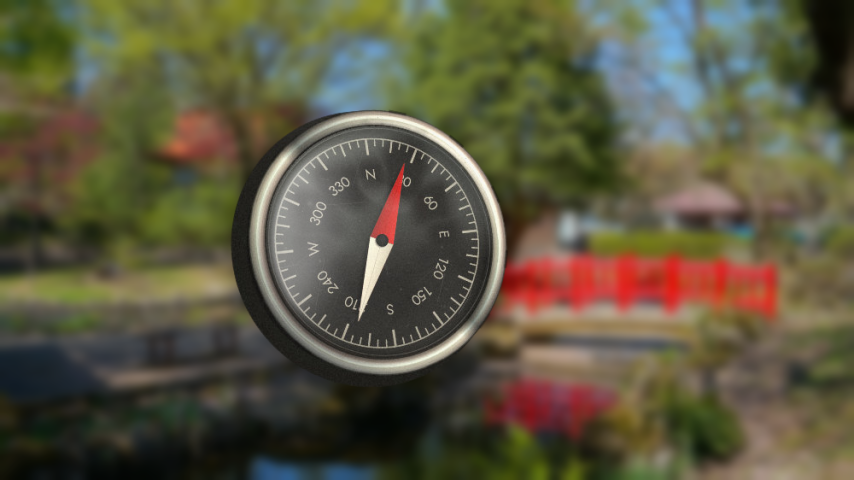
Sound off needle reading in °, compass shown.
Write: 25 °
